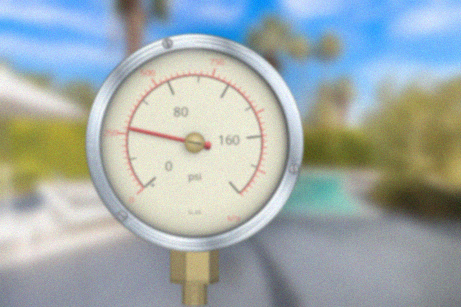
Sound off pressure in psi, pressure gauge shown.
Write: 40 psi
